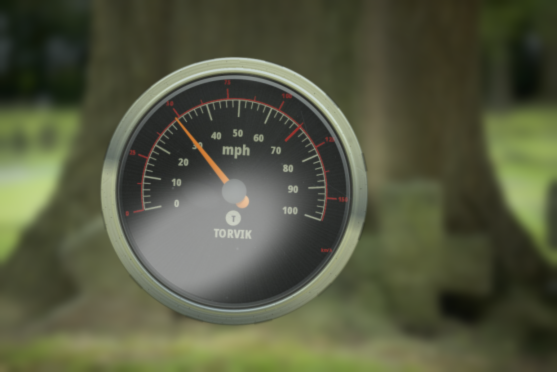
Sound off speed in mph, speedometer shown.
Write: 30 mph
